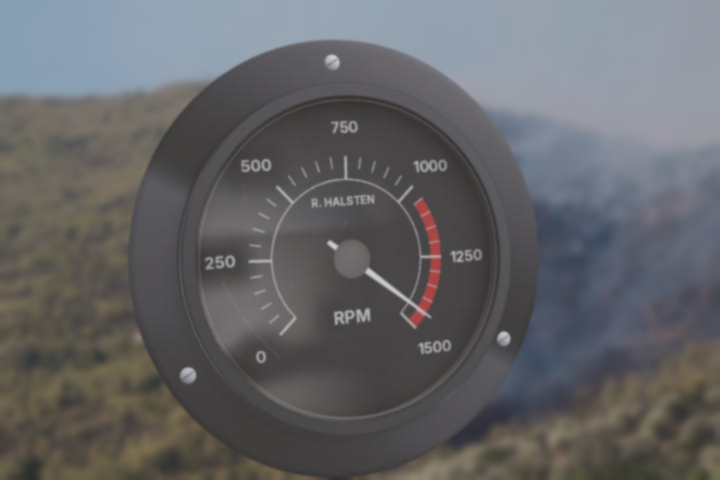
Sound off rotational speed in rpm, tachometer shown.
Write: 1450 rpm
